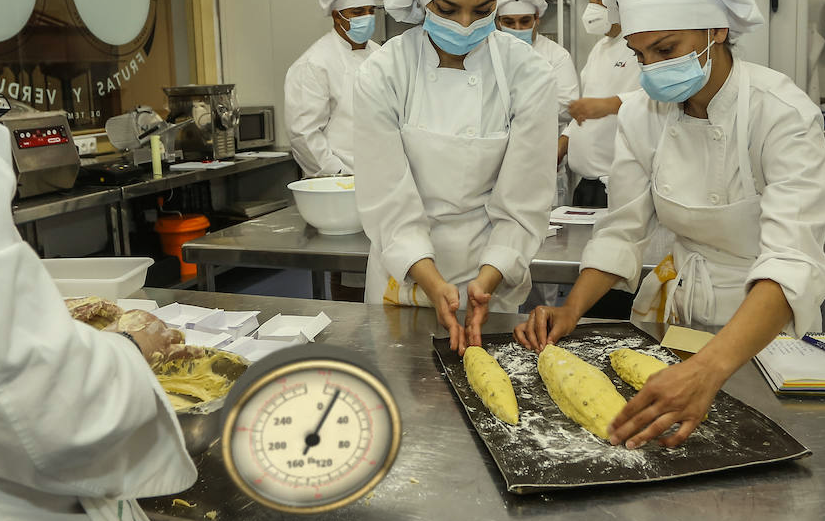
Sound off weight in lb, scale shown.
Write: 10 lb
